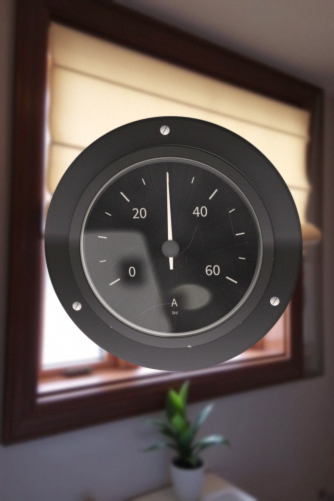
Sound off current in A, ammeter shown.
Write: 30 A
